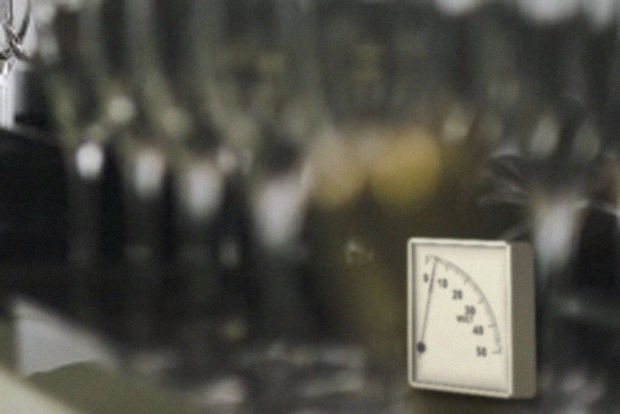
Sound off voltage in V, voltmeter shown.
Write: 5 V
